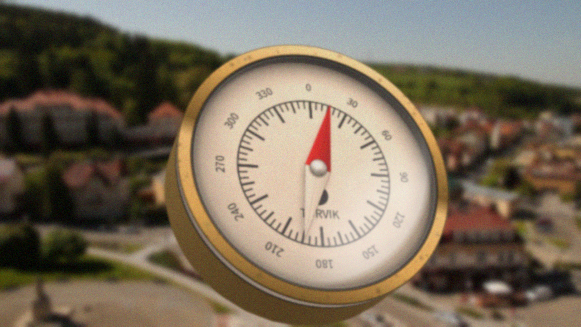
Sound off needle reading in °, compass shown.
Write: 15 °
